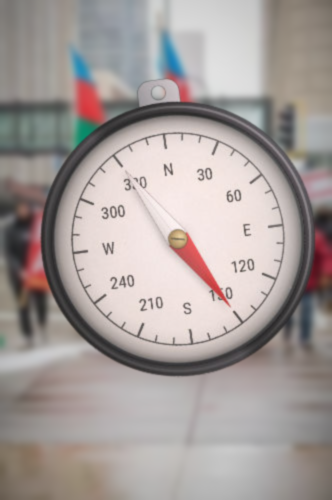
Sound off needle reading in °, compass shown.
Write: 150 °
